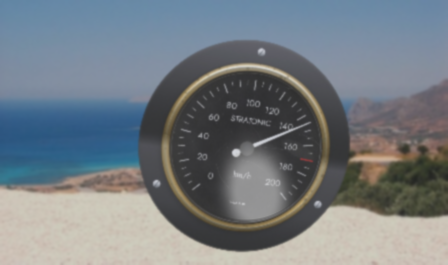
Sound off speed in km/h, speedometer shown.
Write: 145 km/h
